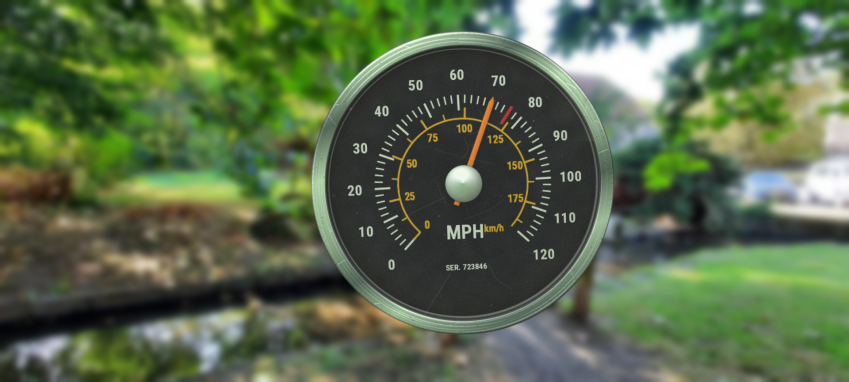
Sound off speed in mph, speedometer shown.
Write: 70 mph
